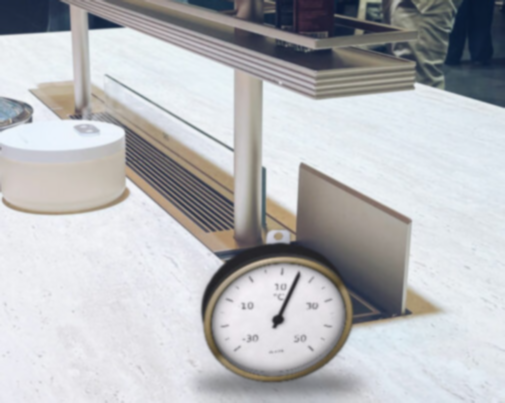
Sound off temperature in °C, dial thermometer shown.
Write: 15 °C
